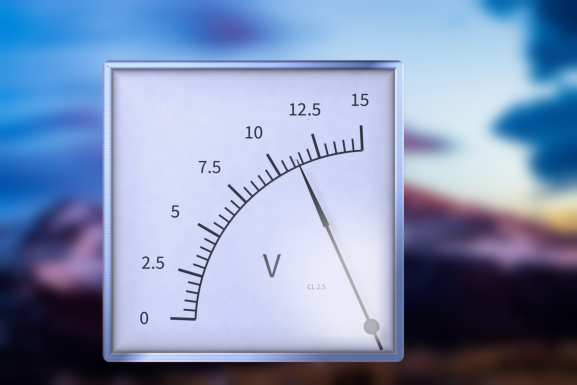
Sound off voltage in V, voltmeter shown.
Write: 11.25 V
